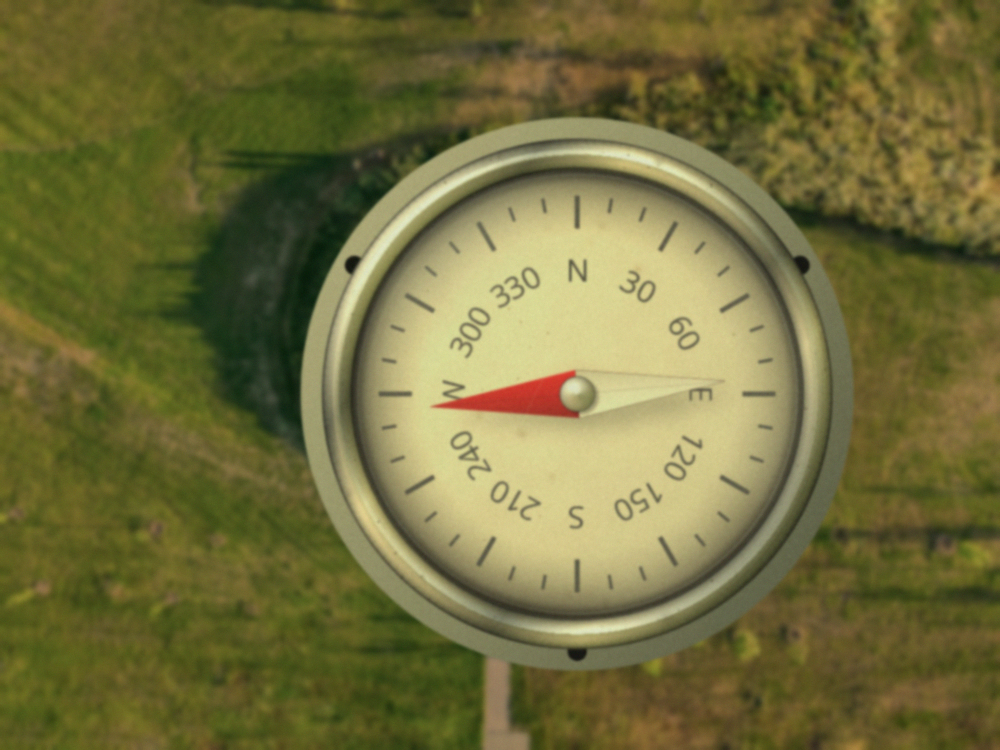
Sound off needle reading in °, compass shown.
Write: 265 °
